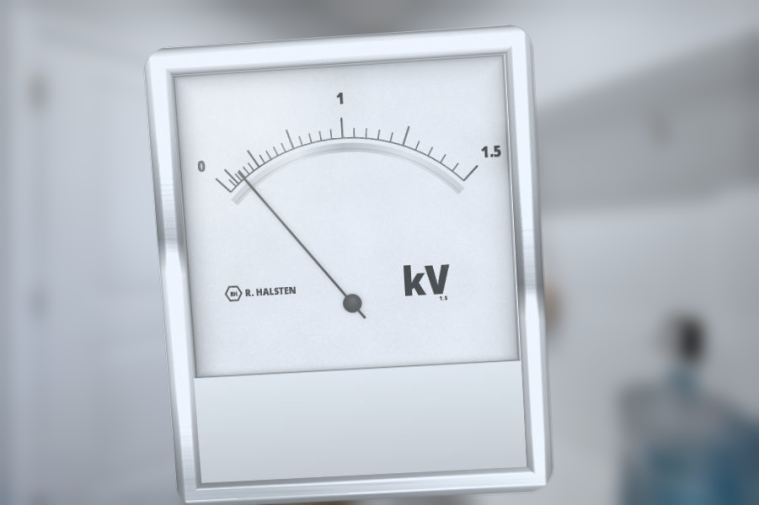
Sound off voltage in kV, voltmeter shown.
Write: 0.35 kV
